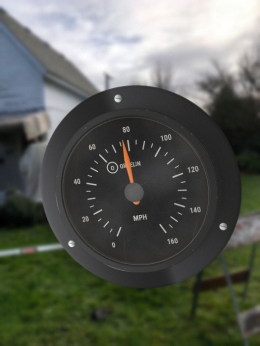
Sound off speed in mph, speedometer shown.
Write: 77.5 mph
